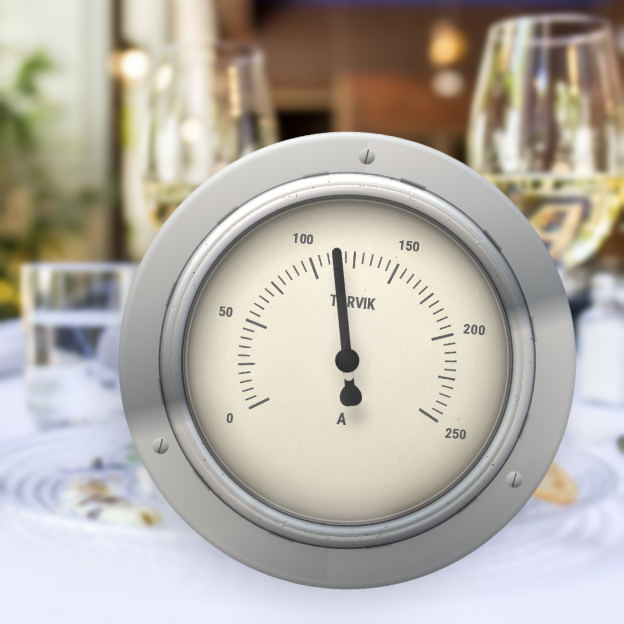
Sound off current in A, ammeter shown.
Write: 115 A
